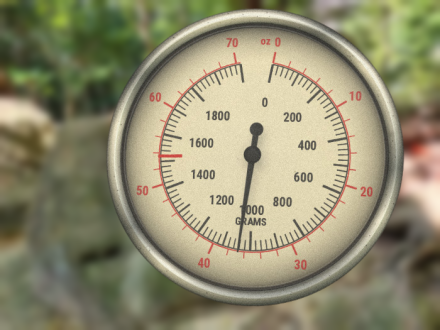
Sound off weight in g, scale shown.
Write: 1040 g
